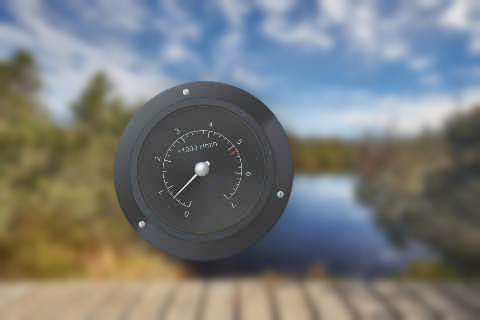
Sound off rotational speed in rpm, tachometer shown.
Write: 600 rpm
